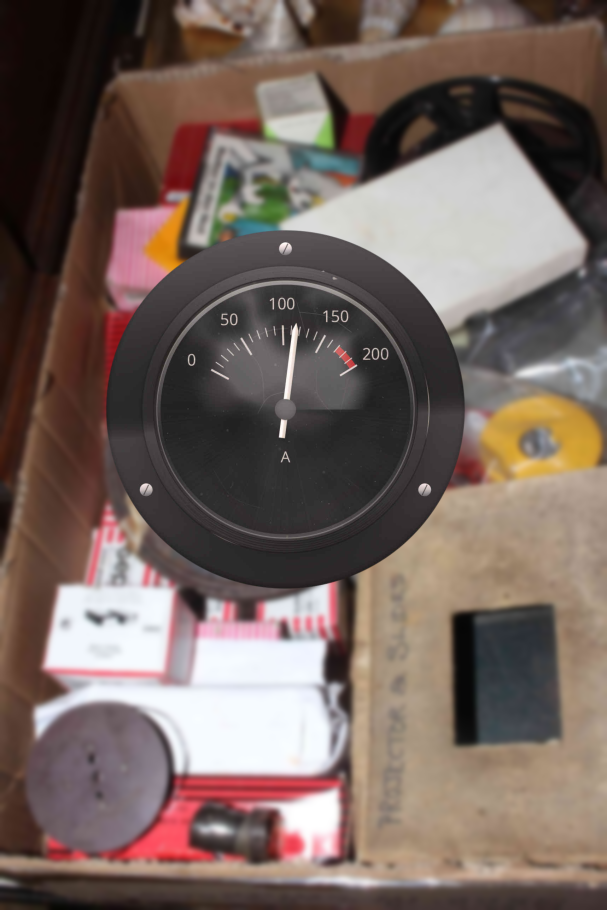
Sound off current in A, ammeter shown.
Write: 115 A
